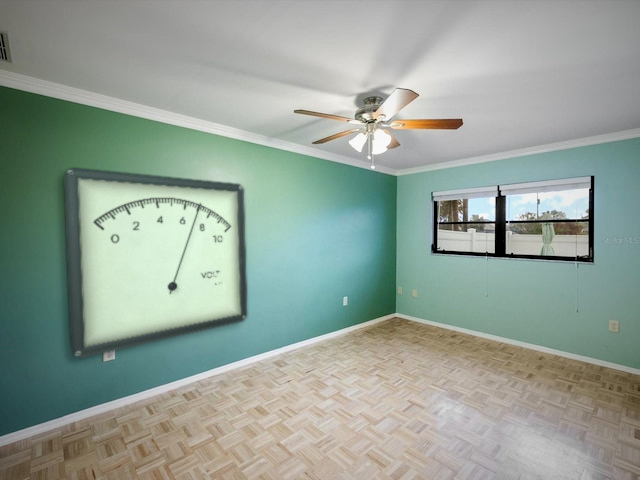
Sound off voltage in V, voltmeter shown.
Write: 7 V
